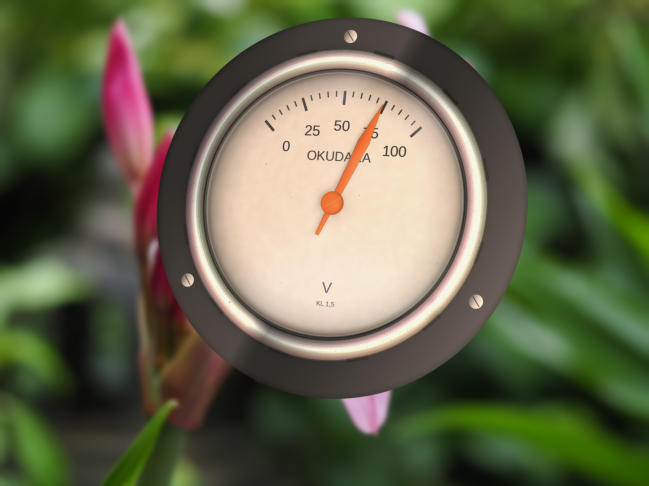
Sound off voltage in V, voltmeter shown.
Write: 75 V
